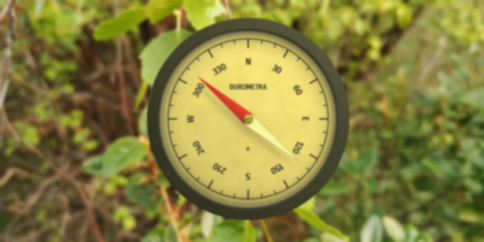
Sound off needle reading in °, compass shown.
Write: 310 °
